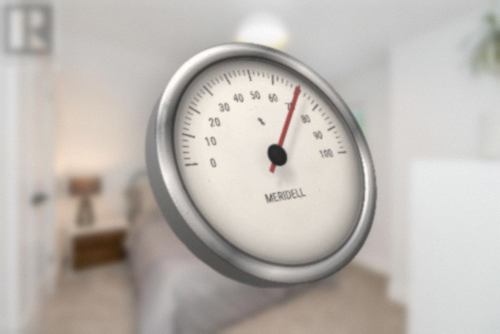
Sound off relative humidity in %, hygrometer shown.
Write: 70 %
